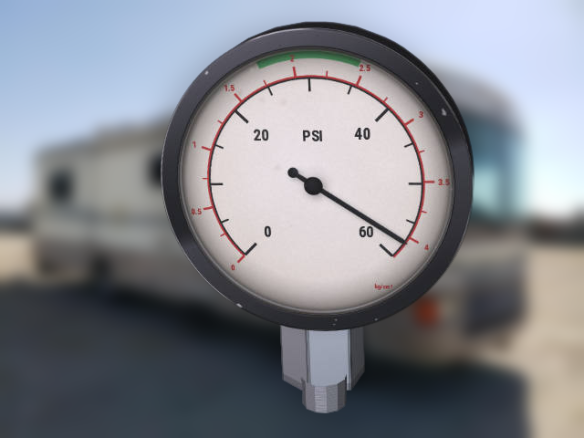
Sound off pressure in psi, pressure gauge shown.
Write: 57.5 psi
